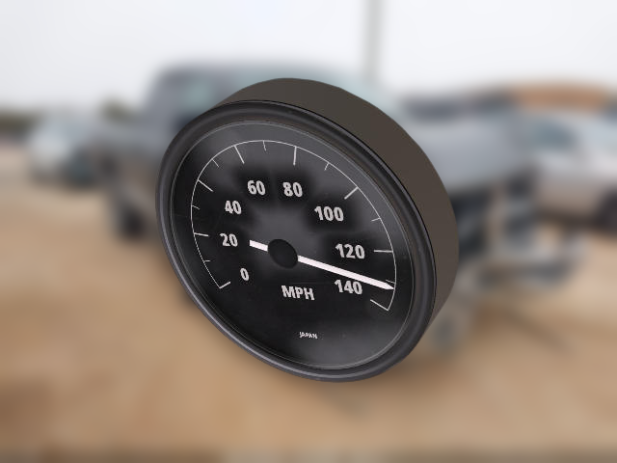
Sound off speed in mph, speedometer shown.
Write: 130 mph
